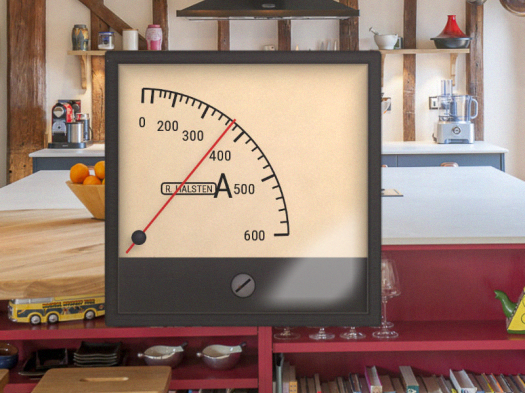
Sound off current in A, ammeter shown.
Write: 370 A
